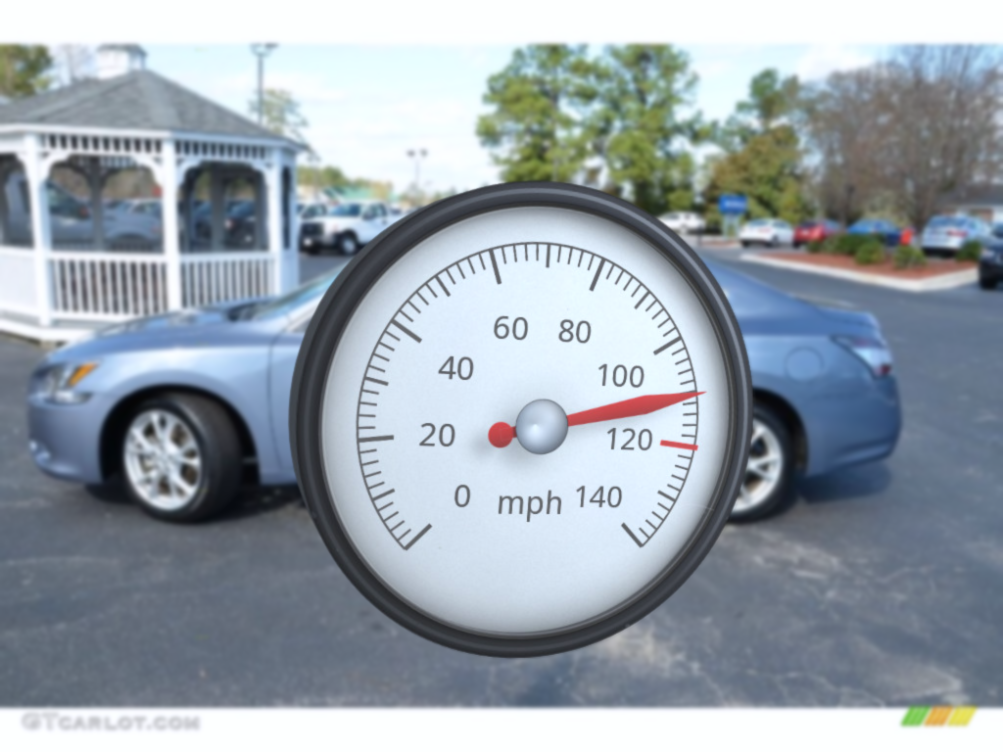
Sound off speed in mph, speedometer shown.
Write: 110 mph
